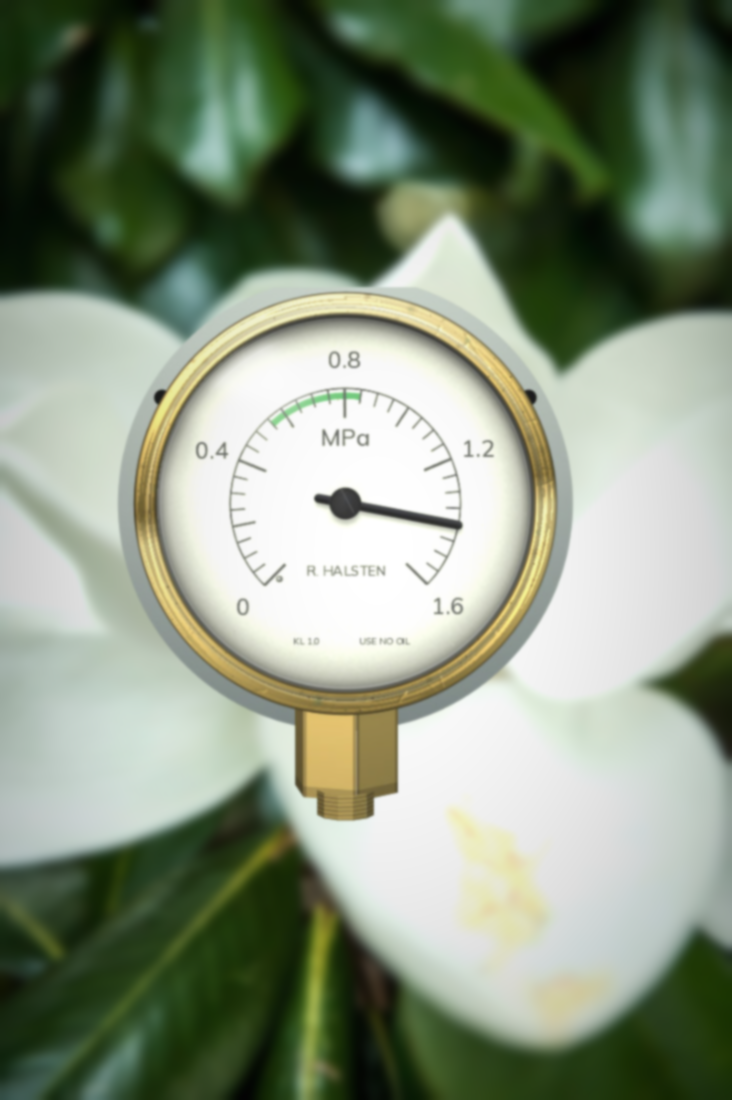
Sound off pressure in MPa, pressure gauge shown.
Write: 1.4 MPa
